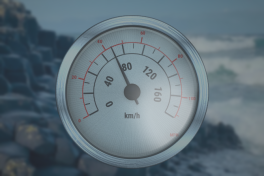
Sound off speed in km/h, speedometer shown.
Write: 70 km/h
